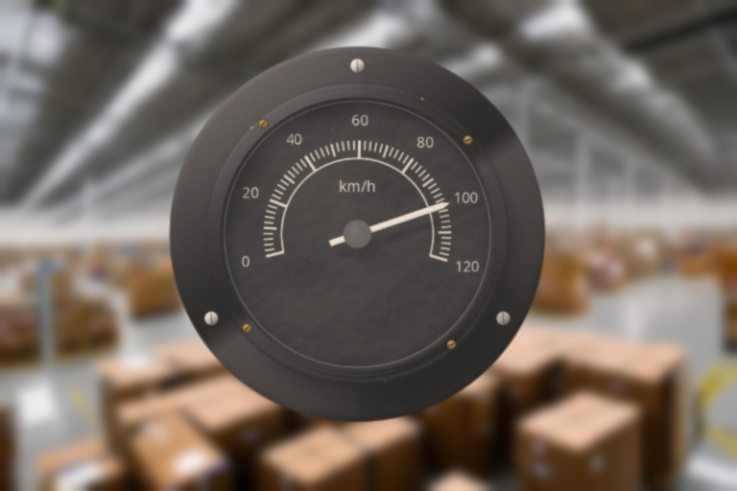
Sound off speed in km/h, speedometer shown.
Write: 100 km/h
